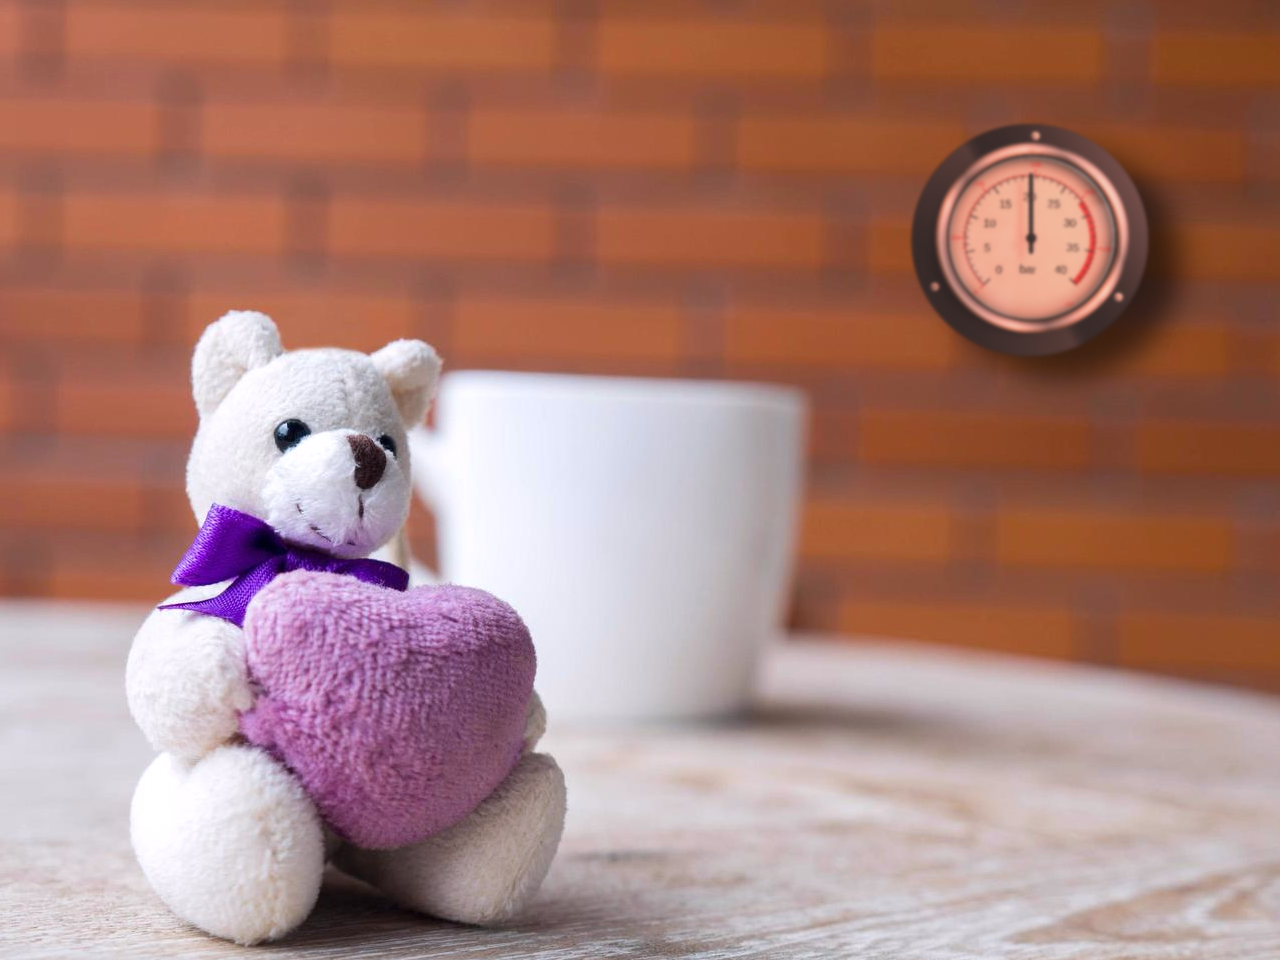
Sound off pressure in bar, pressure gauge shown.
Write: 20 bar
